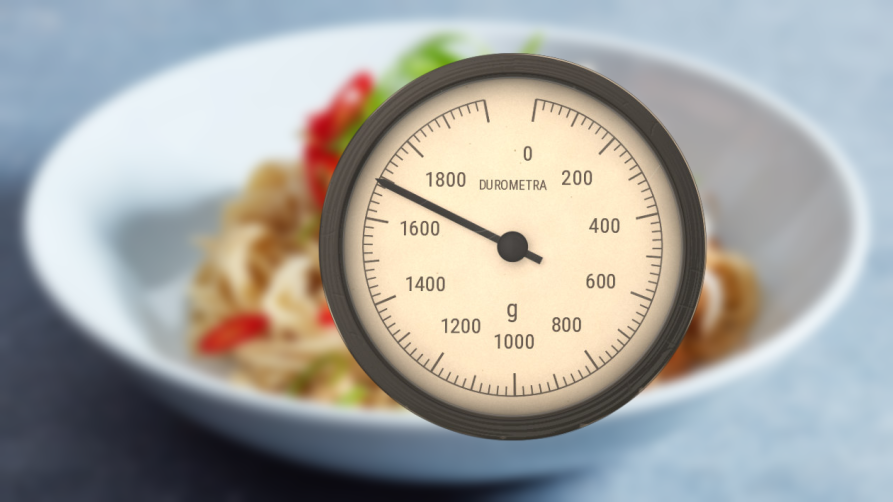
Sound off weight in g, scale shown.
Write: 1690 g
